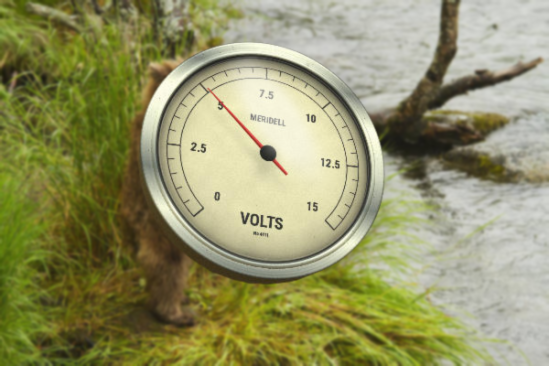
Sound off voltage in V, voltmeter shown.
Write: 5 V
